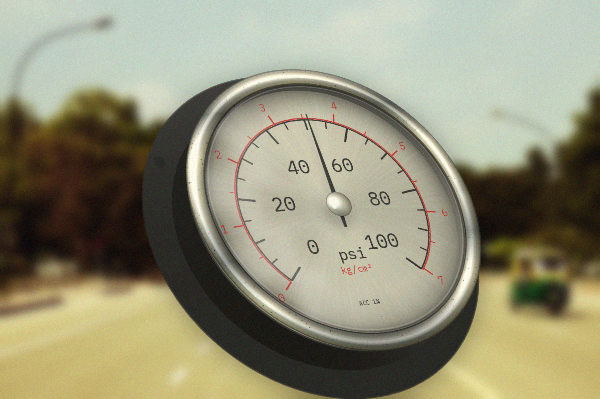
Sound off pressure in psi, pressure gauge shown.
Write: 50 psi
